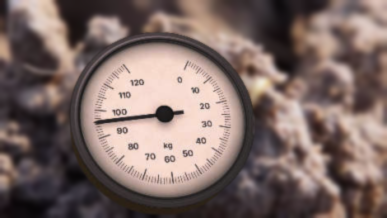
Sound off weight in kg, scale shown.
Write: 95 kg
